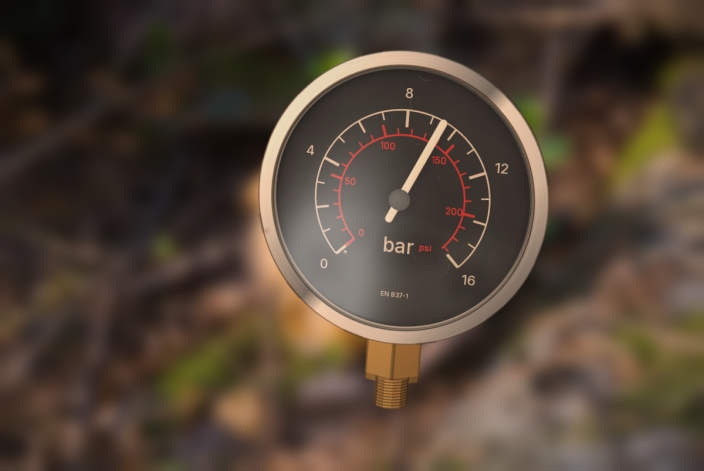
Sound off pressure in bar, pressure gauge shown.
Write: 9.5 bar
